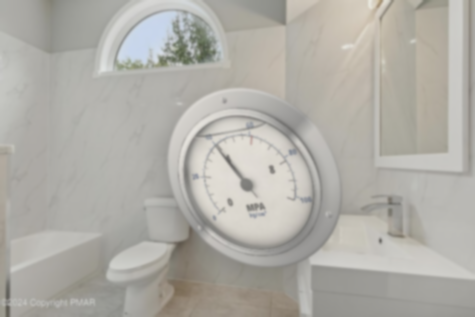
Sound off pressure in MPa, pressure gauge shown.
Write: 4 MPa
